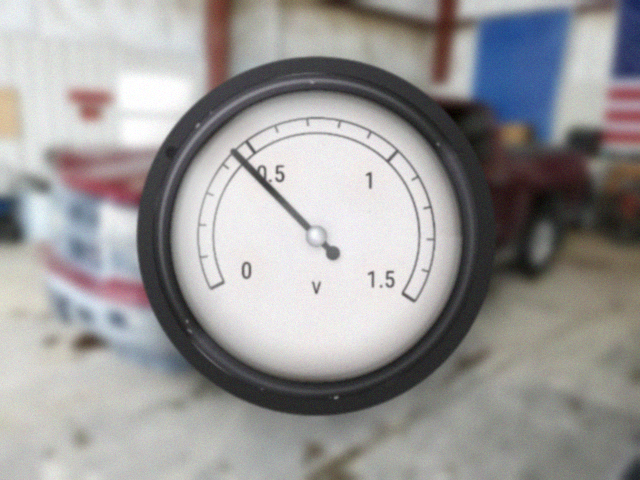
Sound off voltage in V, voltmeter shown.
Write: 0.45 V
